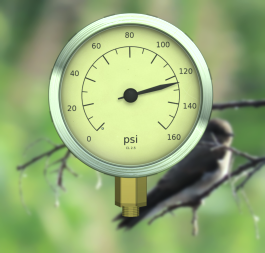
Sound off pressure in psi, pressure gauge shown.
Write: 125 psi
